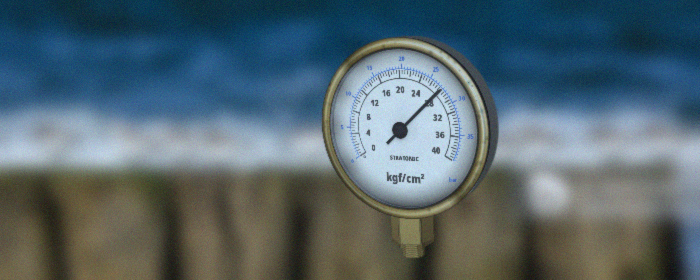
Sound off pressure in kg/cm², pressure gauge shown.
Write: 28 kg/cm²
